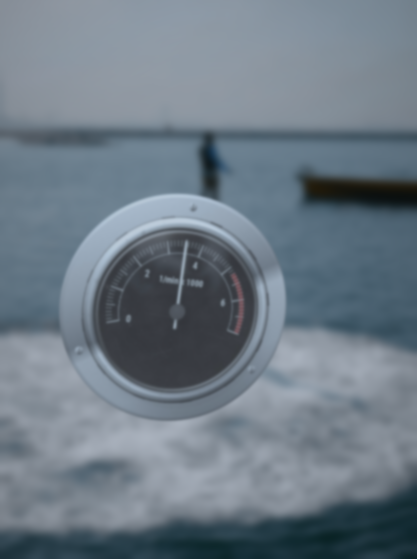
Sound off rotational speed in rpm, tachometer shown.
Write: 3500 rpm
